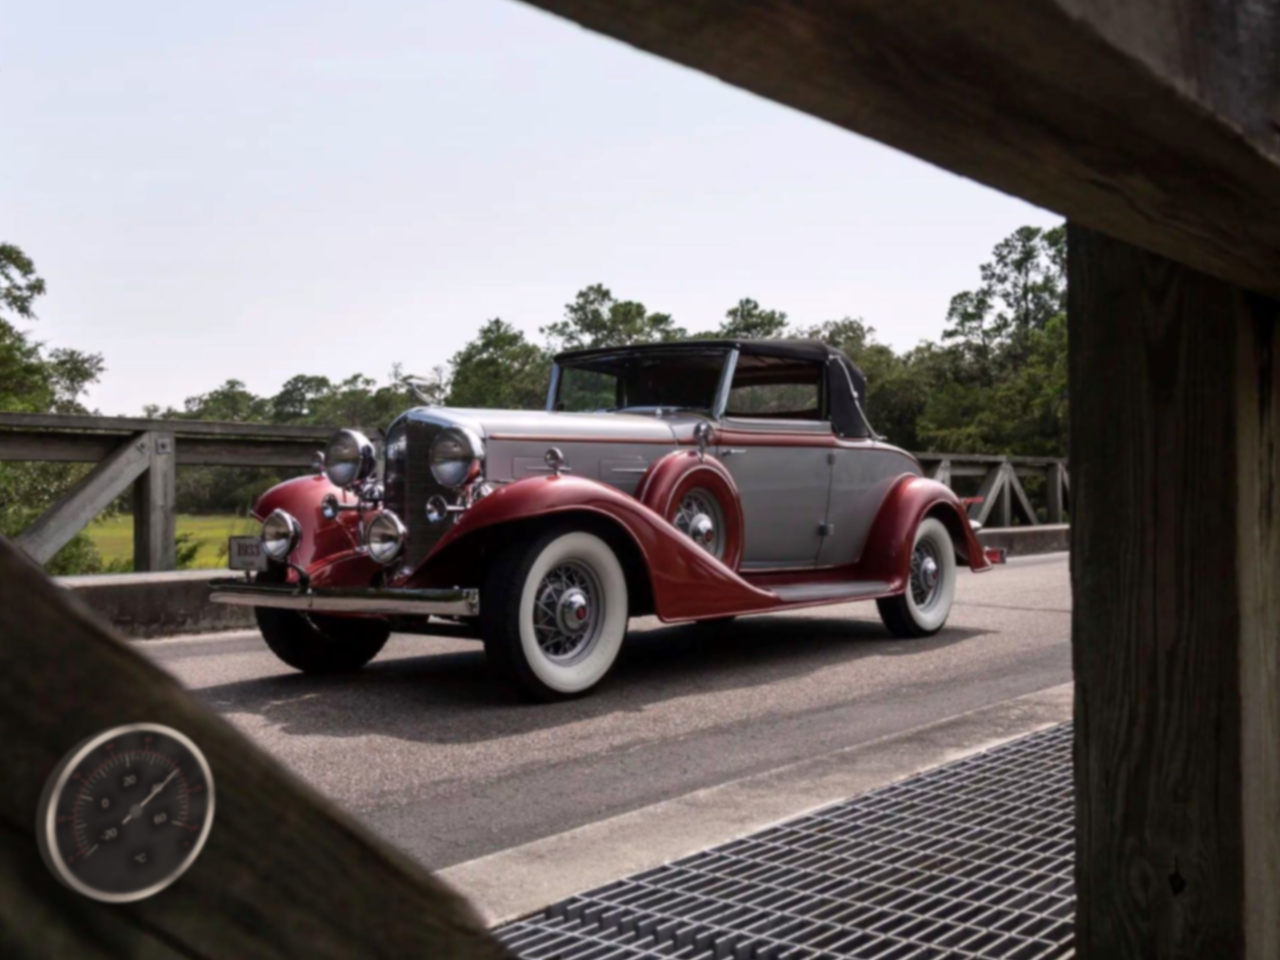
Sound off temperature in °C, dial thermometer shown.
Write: 40 °C
